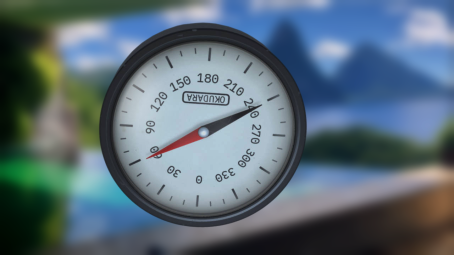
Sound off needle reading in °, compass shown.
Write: 60 °
